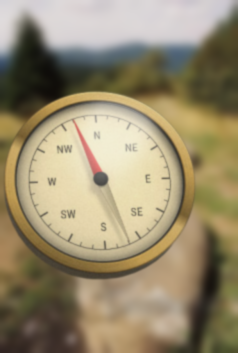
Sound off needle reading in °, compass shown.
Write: 340 °
